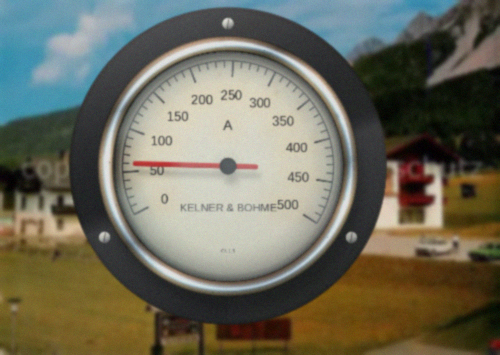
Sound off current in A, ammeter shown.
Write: 60 A
